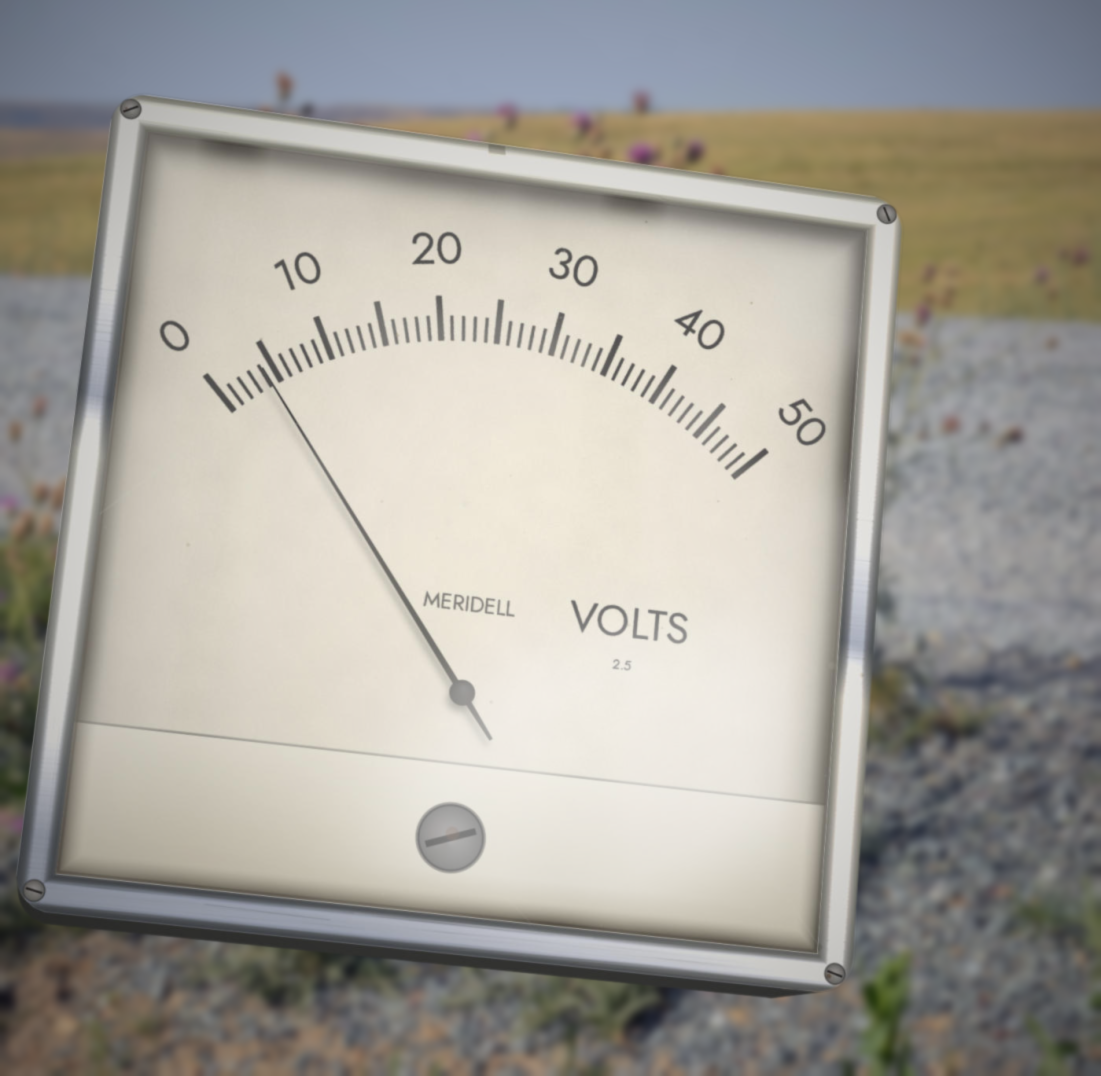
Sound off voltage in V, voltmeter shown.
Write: 4 V
